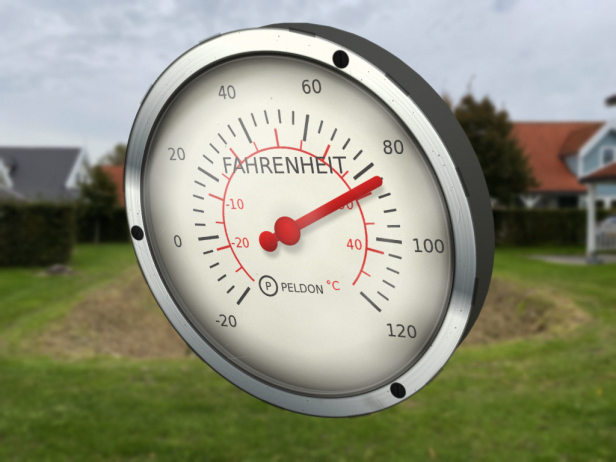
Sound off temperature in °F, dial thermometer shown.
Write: 84 °F
